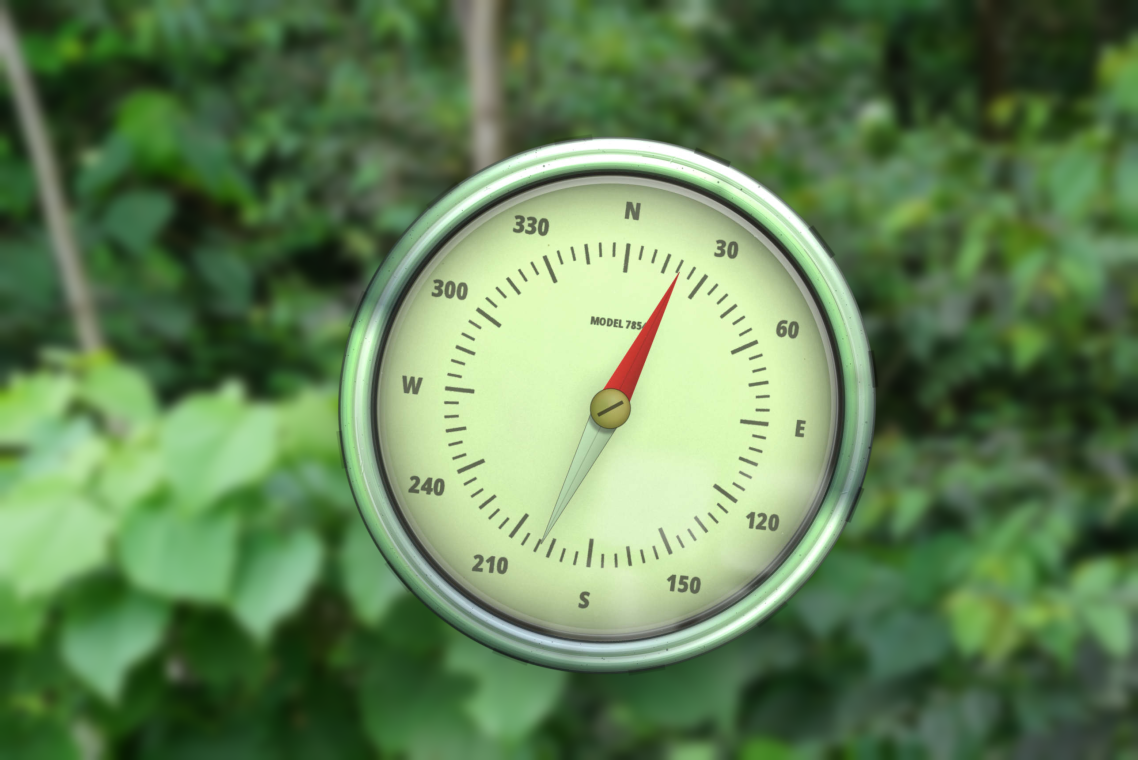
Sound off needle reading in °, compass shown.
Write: 20 °
